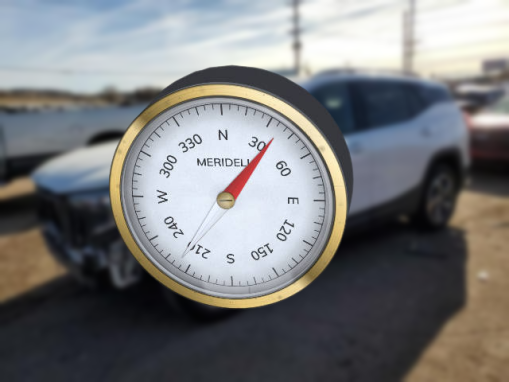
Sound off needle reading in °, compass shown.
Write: 37.5 °
